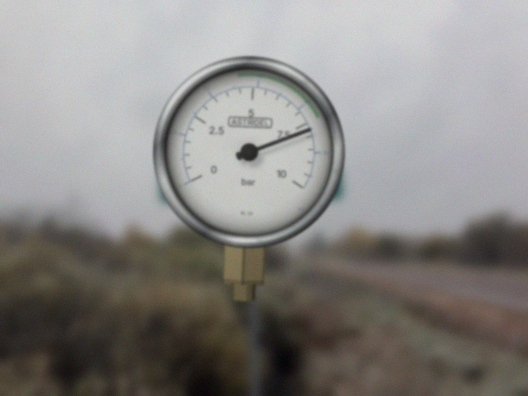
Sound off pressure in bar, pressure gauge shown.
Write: 7.75 bar
